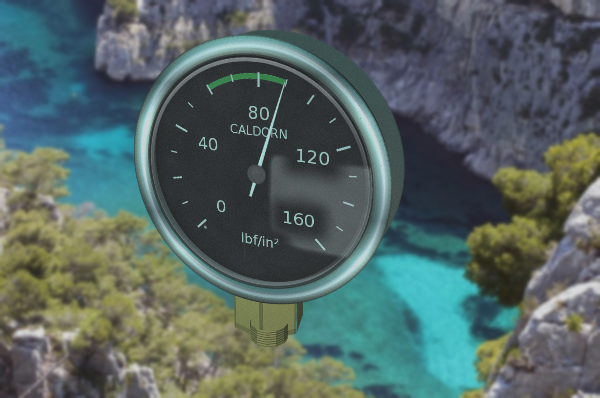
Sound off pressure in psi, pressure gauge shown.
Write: 90 psi
